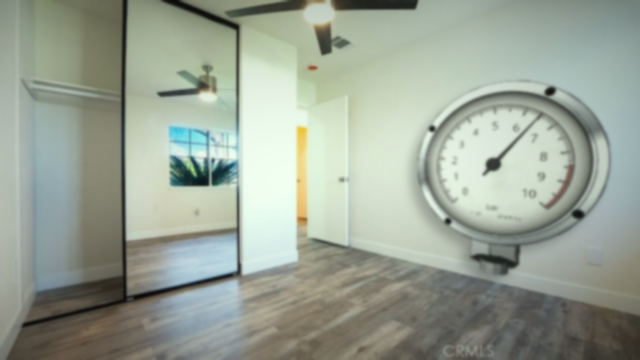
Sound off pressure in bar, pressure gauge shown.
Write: 6.5 bar
